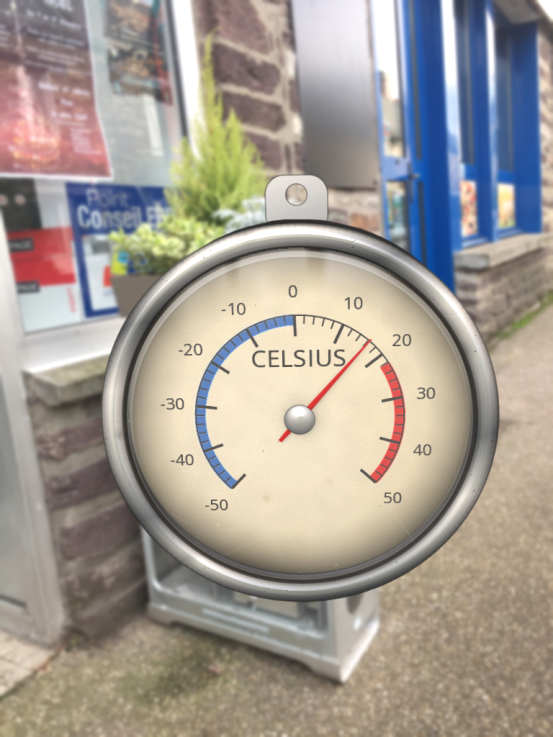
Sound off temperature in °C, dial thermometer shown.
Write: 16 °C
